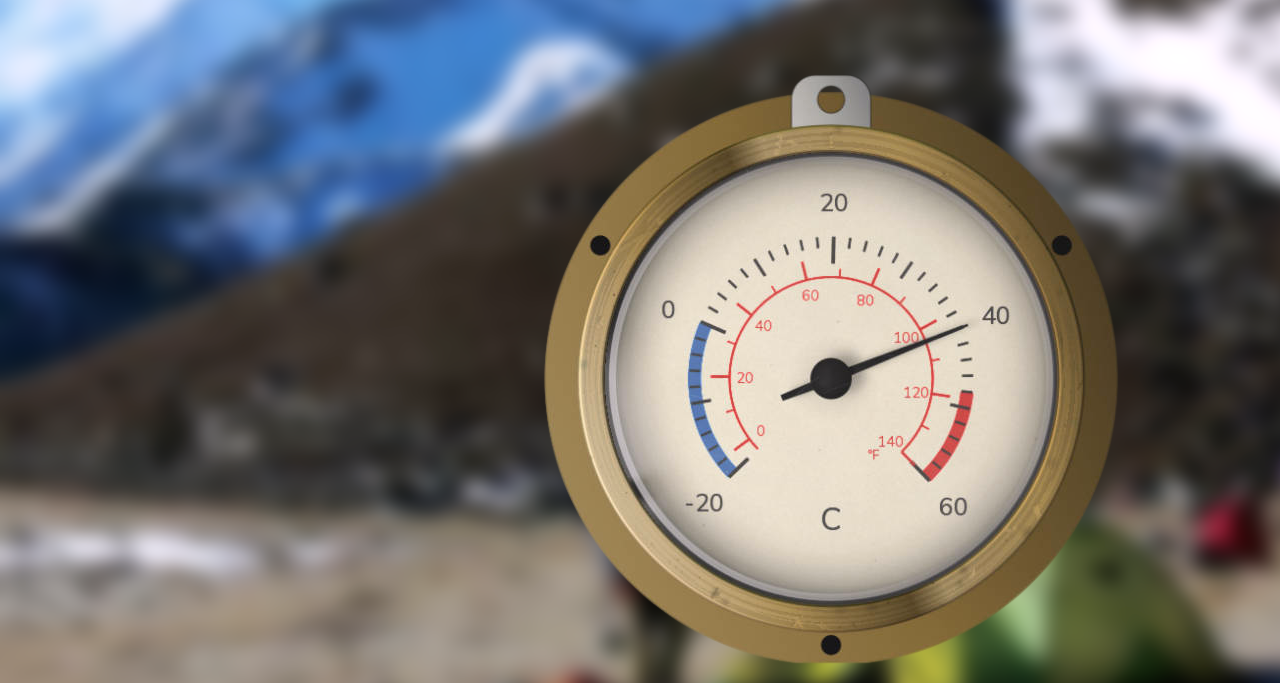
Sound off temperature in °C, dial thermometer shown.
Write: 40 °C
